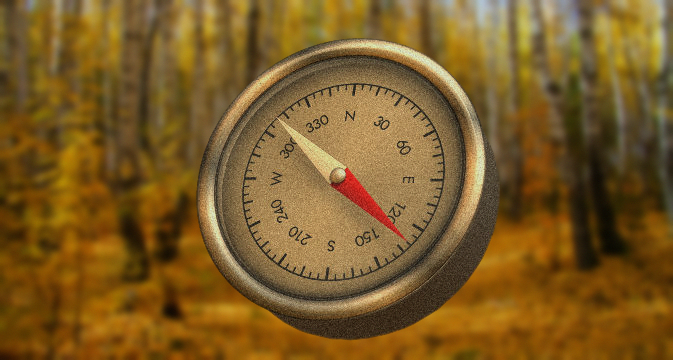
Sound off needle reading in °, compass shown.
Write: 130 °
